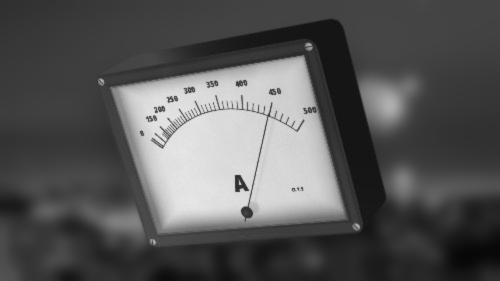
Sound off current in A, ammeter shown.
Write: 450 A
